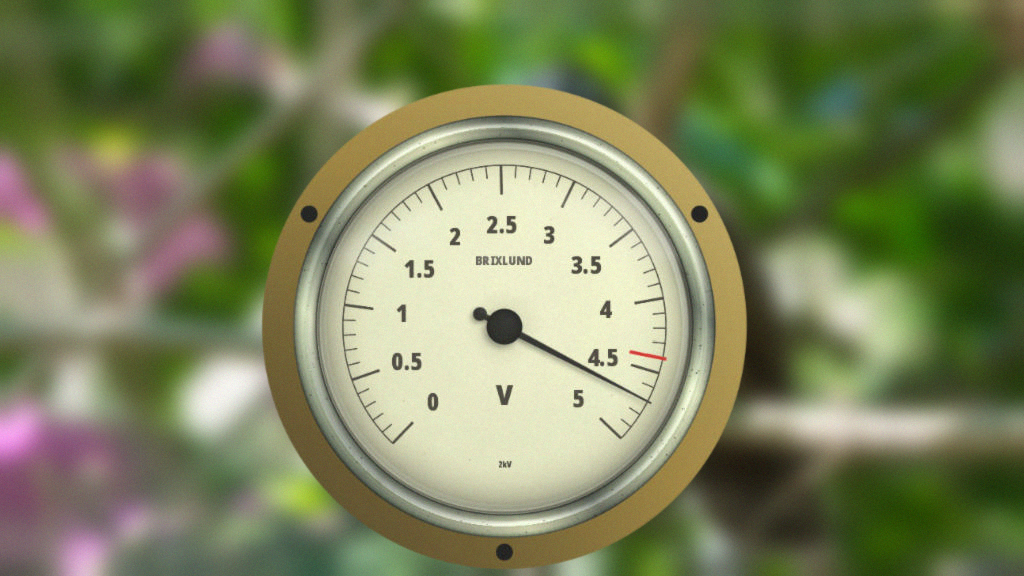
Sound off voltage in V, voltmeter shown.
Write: 4.7 V
